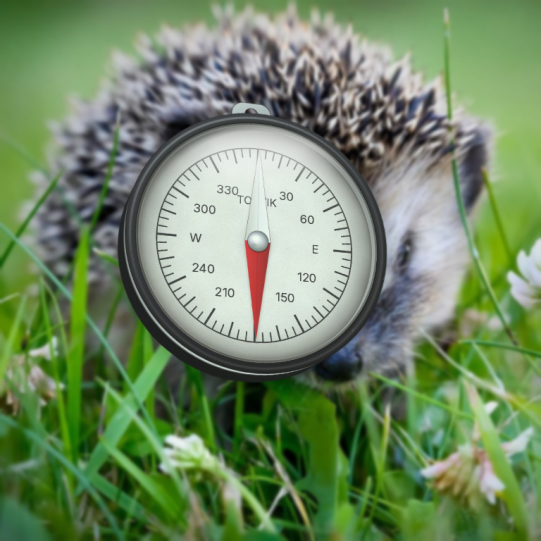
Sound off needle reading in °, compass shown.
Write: 180 °
